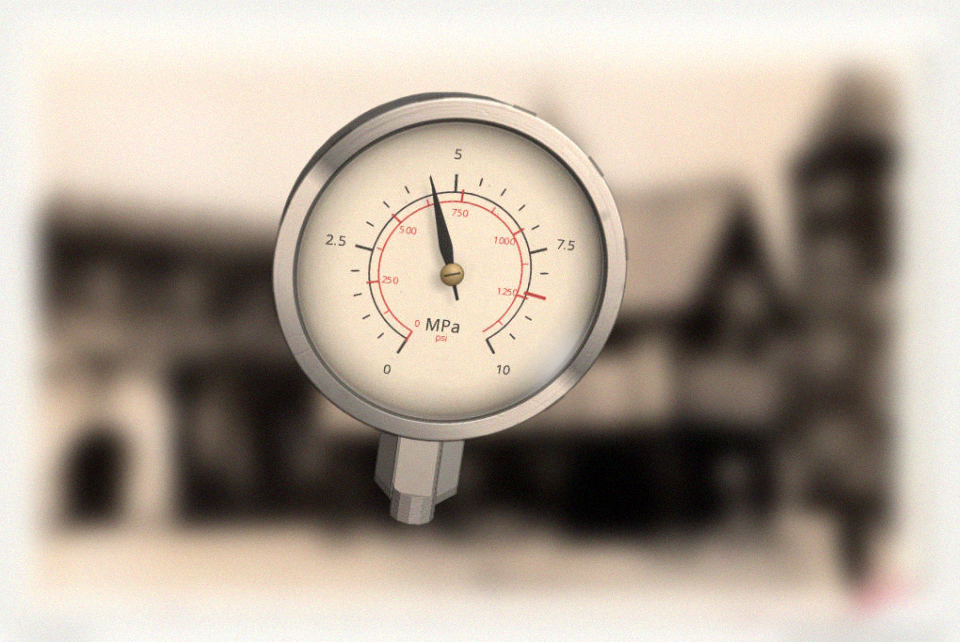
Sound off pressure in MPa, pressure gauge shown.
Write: 4.5 MPa
